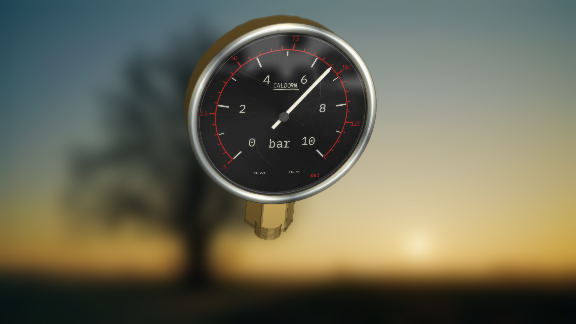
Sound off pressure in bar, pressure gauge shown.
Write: 6.5 bar
